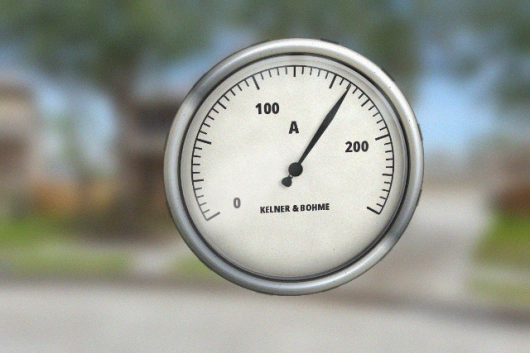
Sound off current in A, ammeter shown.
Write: 160 A
